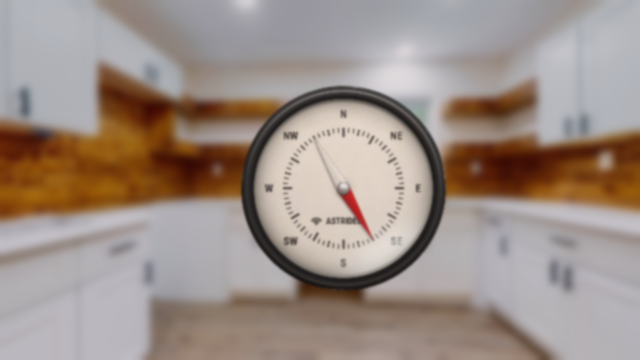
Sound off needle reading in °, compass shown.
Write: 150 °
